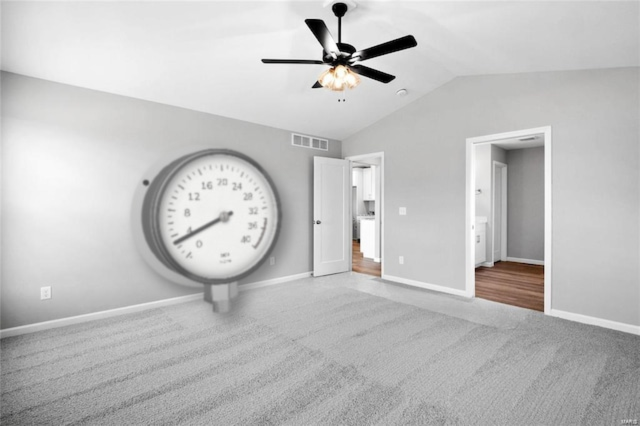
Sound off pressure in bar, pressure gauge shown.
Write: 3 bar
